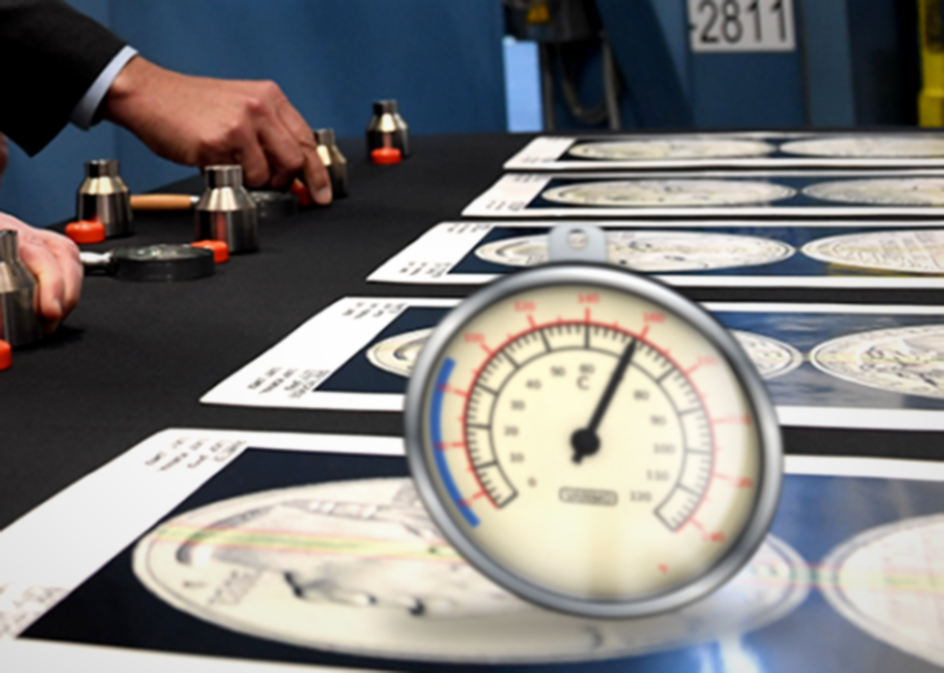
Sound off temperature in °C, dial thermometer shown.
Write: 70 °C
